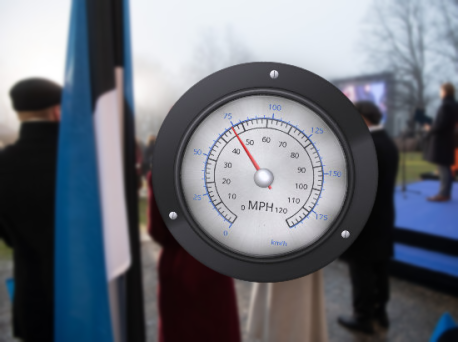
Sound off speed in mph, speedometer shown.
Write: 46 mph
